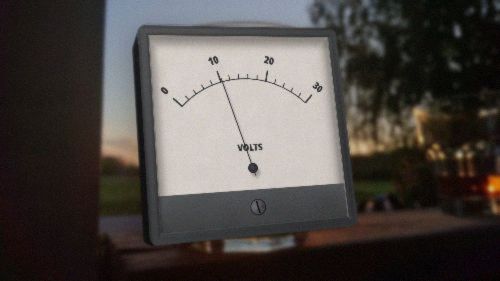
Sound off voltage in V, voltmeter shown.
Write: 10 V
